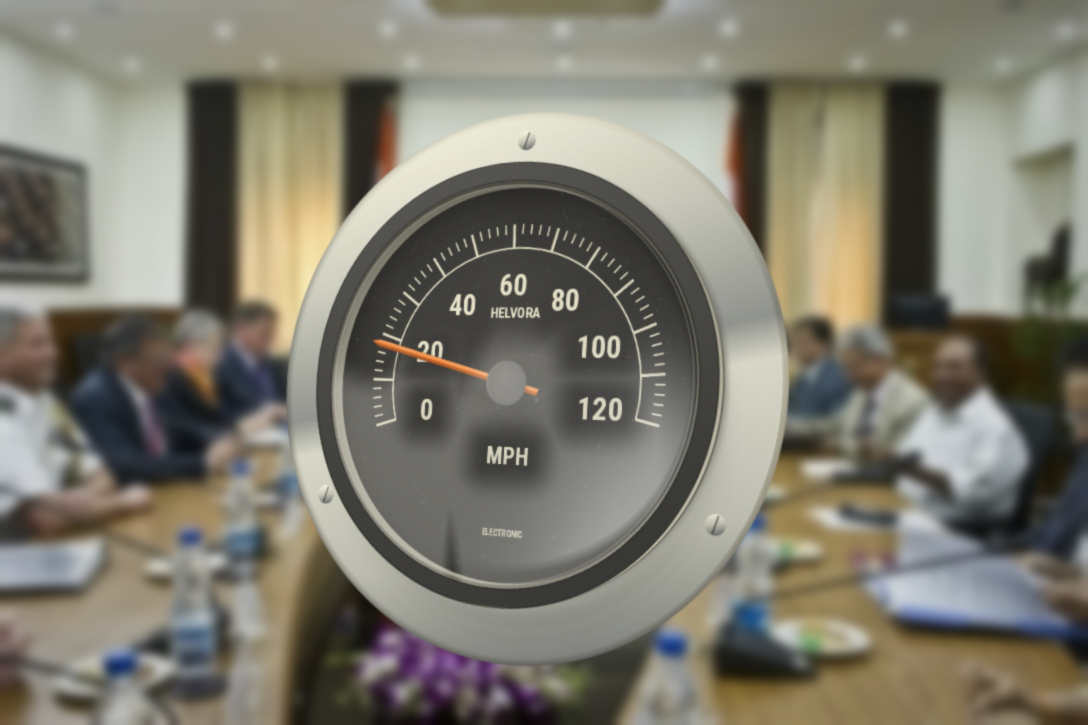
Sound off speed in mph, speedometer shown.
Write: 18 mph
